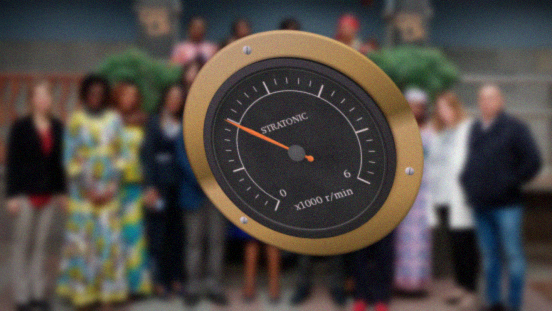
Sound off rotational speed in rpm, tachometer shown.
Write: 2000 rpm
